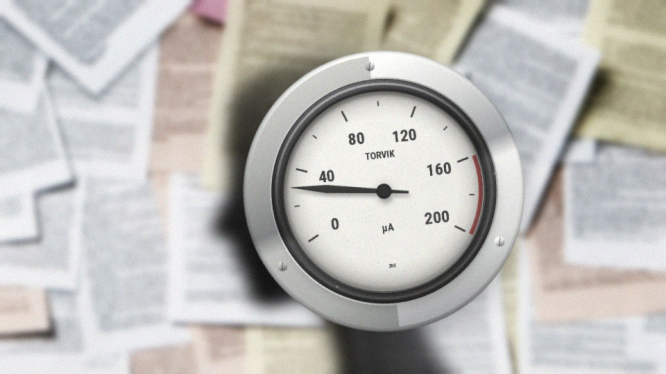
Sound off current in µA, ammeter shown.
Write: 30 µA
